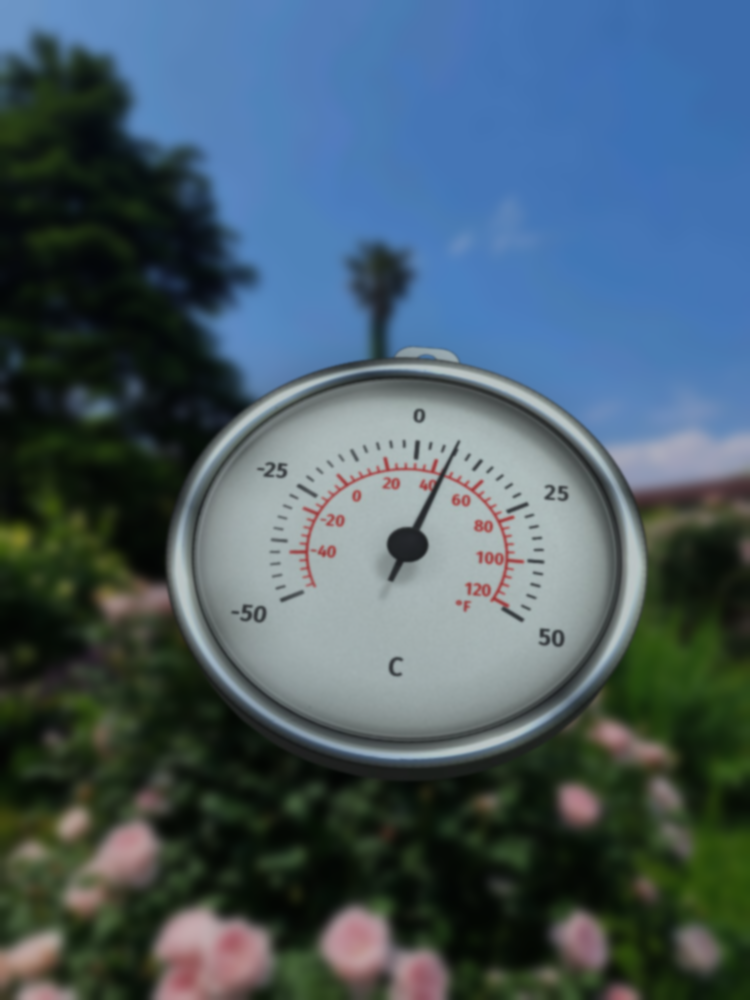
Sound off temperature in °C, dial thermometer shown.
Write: 7.5 °C
